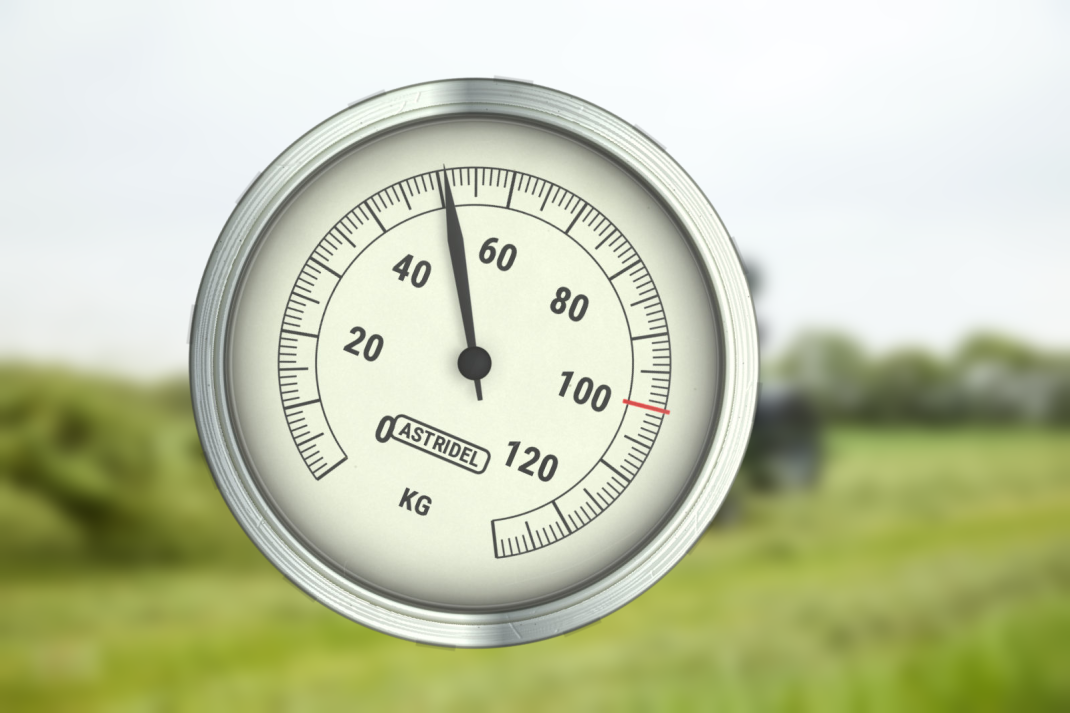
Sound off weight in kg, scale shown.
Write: 51 kg
